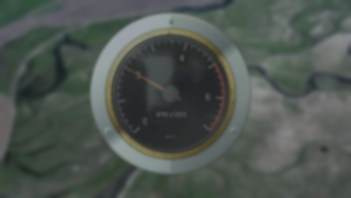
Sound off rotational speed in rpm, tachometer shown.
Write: 2000 rpm
